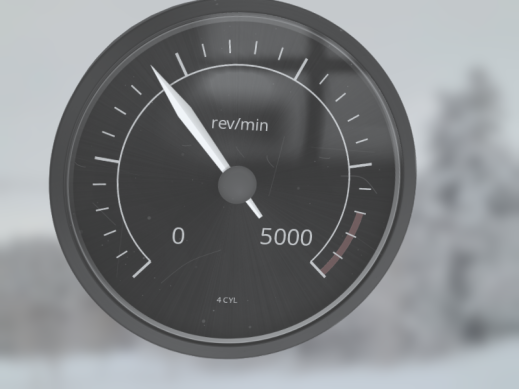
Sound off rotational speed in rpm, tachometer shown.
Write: 1800 rpm
